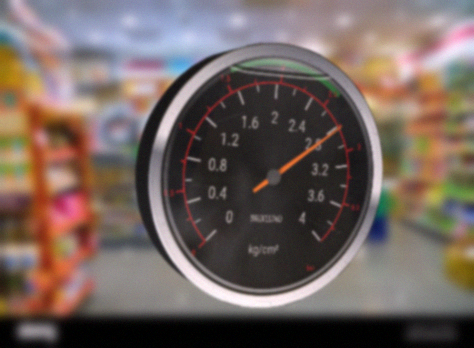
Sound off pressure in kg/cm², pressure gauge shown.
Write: 2.8 kg/cm²
